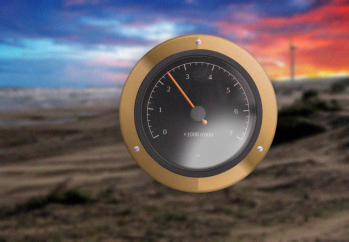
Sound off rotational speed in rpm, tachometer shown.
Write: 2400 rpm
